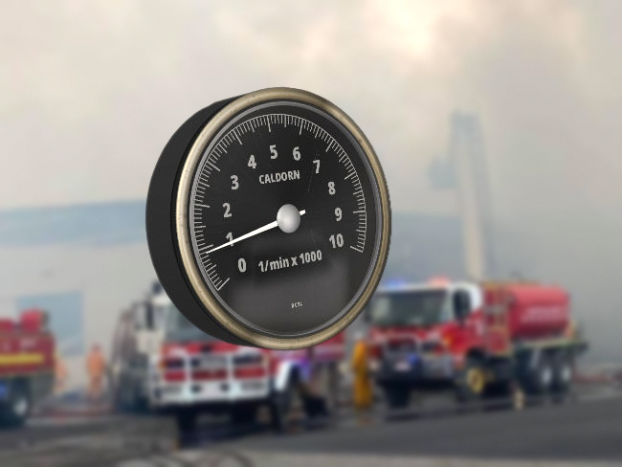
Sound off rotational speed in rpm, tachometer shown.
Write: 900 rpm
